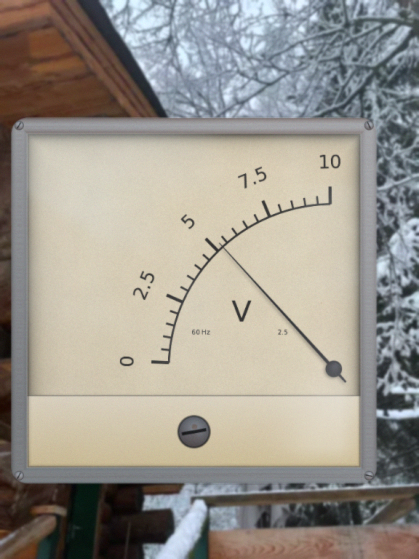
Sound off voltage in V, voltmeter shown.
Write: 5.25 V
